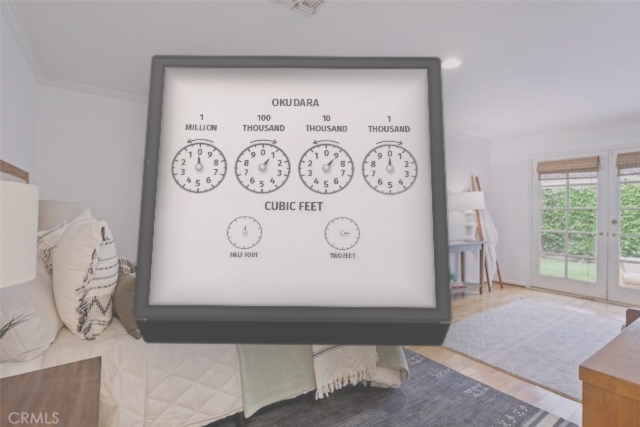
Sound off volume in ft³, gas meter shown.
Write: 9000 ft³
